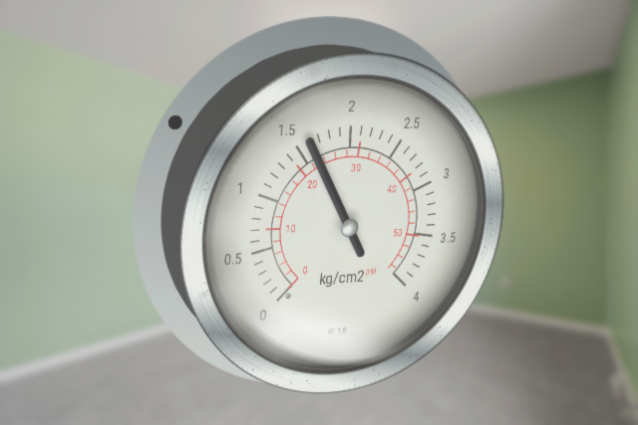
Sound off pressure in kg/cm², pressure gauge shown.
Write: 1.6 kg/cm²
